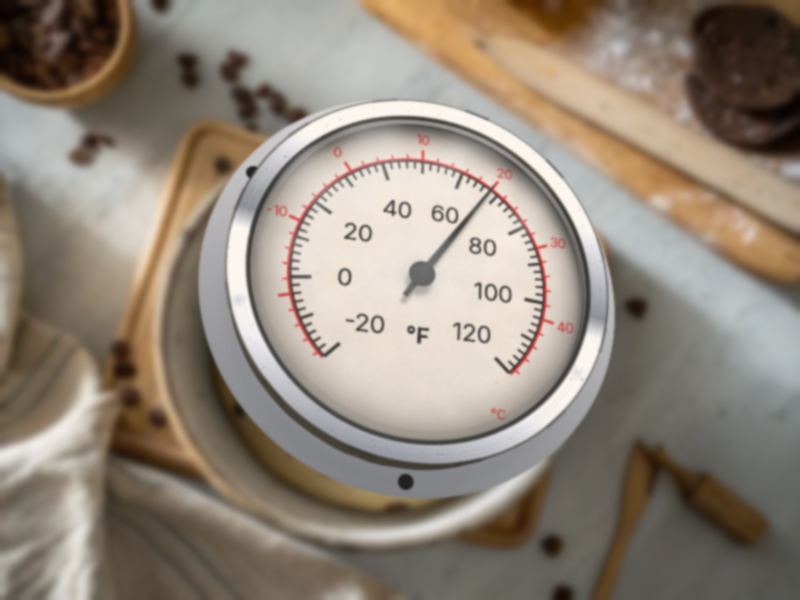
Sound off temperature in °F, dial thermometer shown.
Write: 68 °F
